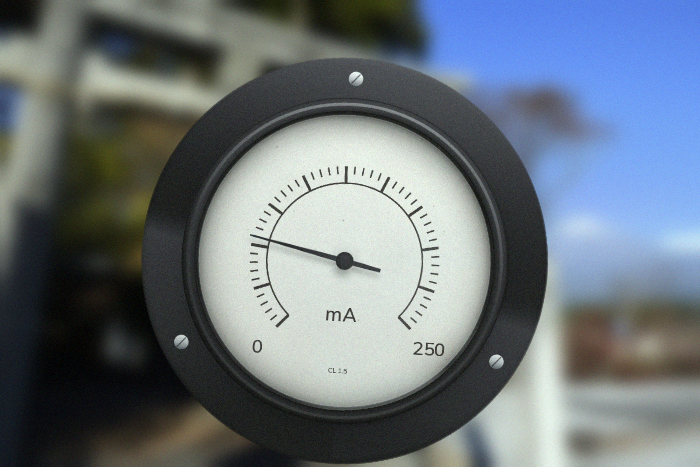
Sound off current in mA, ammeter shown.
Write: 55 mA
